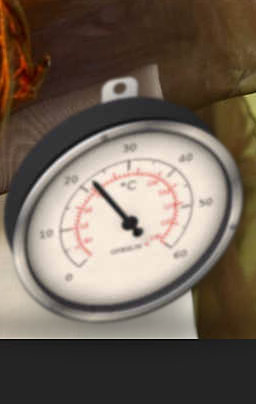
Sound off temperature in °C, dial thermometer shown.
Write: 22.5 °C
